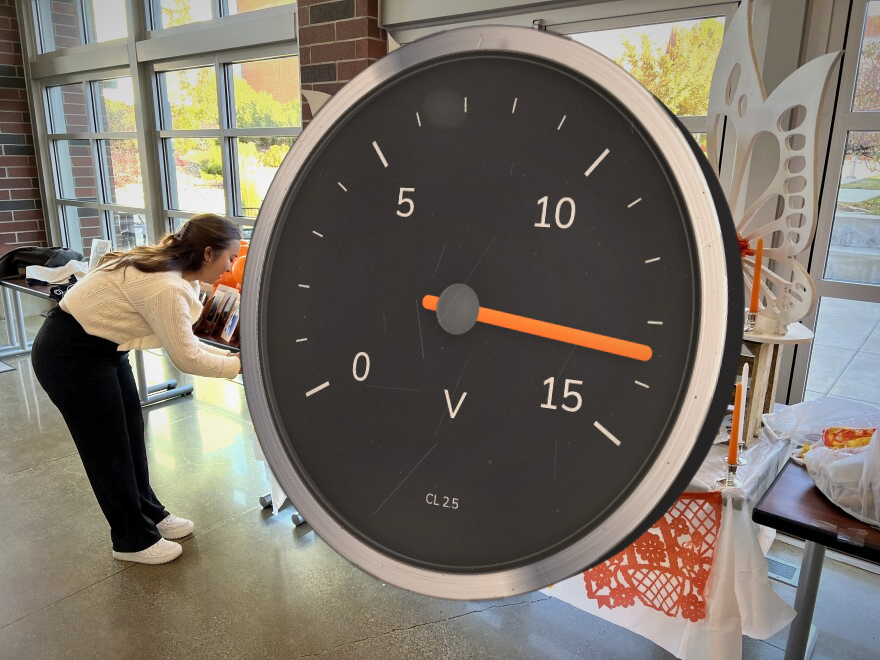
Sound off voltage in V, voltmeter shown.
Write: 13.5 V
